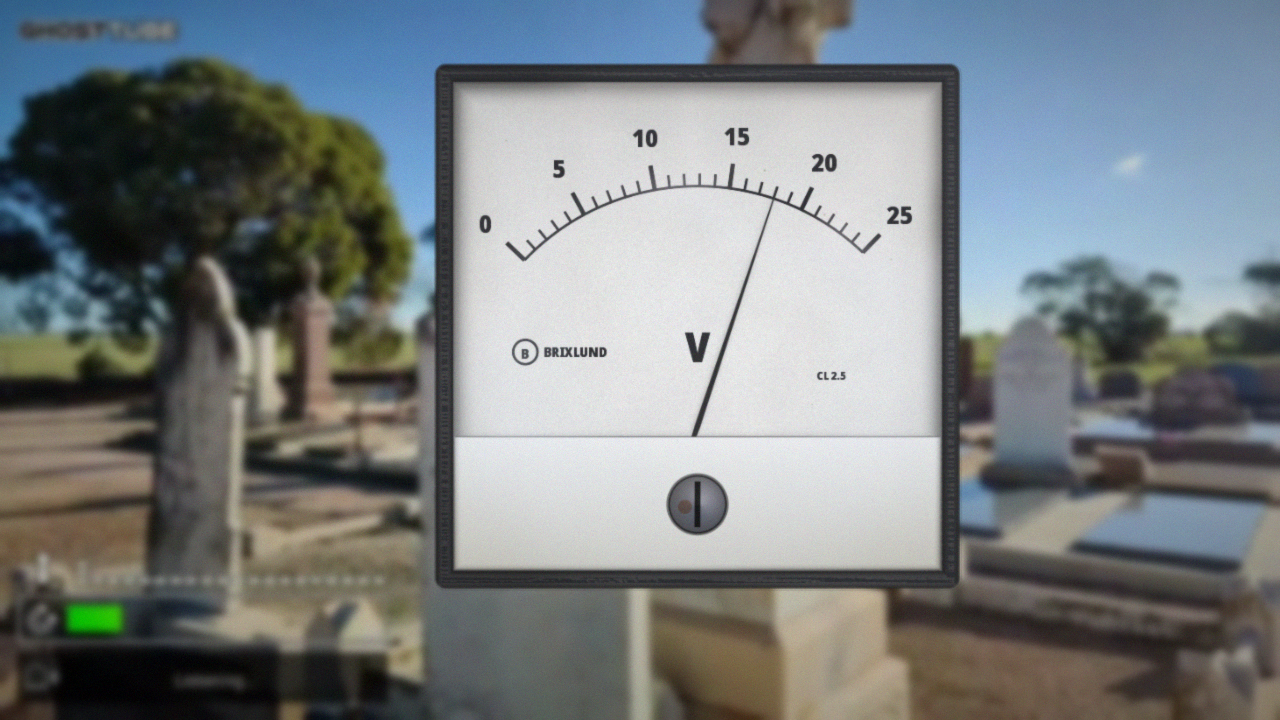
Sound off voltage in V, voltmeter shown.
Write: 18 V
